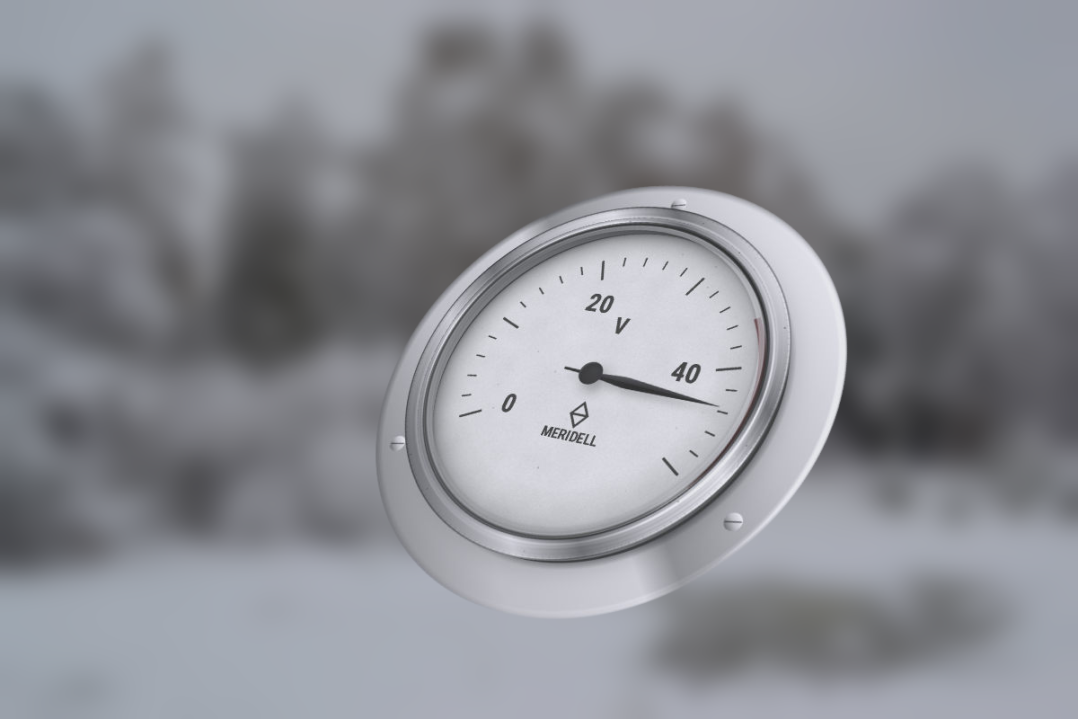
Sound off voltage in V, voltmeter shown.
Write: 44 V
